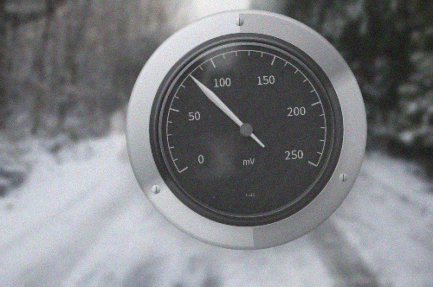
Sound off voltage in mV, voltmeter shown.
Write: 80 mV
